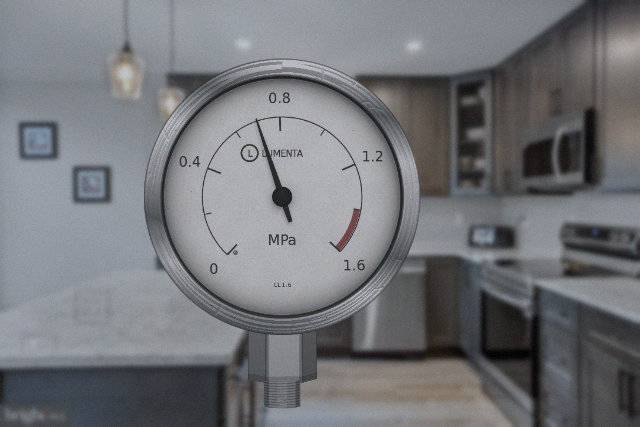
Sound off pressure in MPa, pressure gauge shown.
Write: 0.7 MPa
